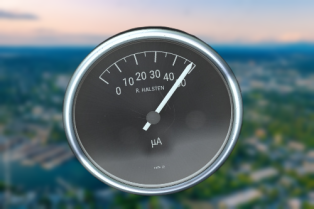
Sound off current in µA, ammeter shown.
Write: 47.5 µA
